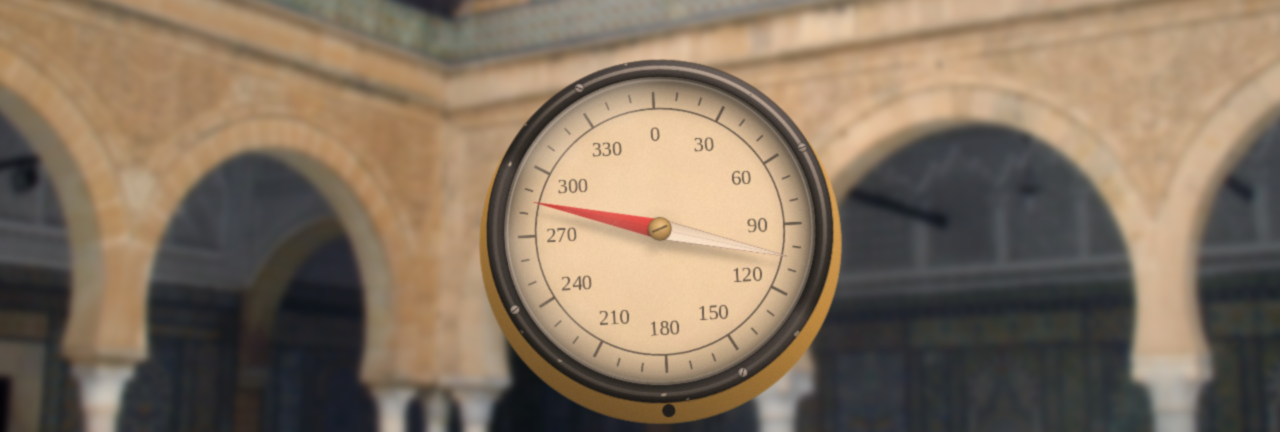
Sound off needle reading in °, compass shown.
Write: 285 °
